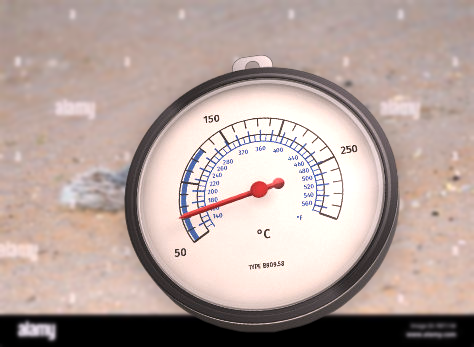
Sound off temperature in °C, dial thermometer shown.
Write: 70 °C
